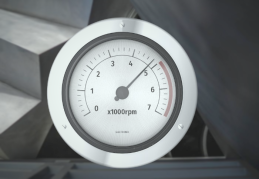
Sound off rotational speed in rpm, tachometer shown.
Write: 4800 rpm
